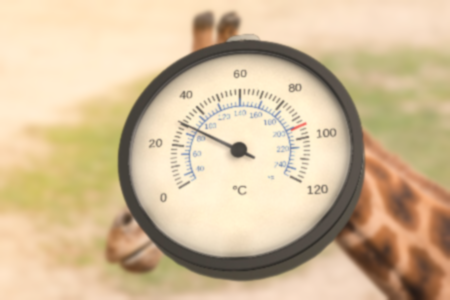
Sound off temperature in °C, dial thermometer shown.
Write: 30 °C
